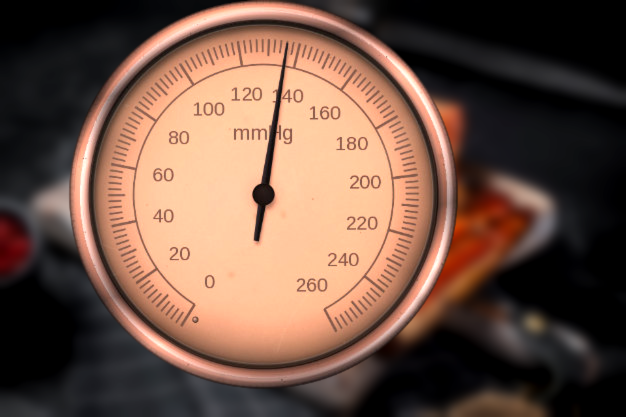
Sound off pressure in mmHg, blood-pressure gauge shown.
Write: 136 mmHg
